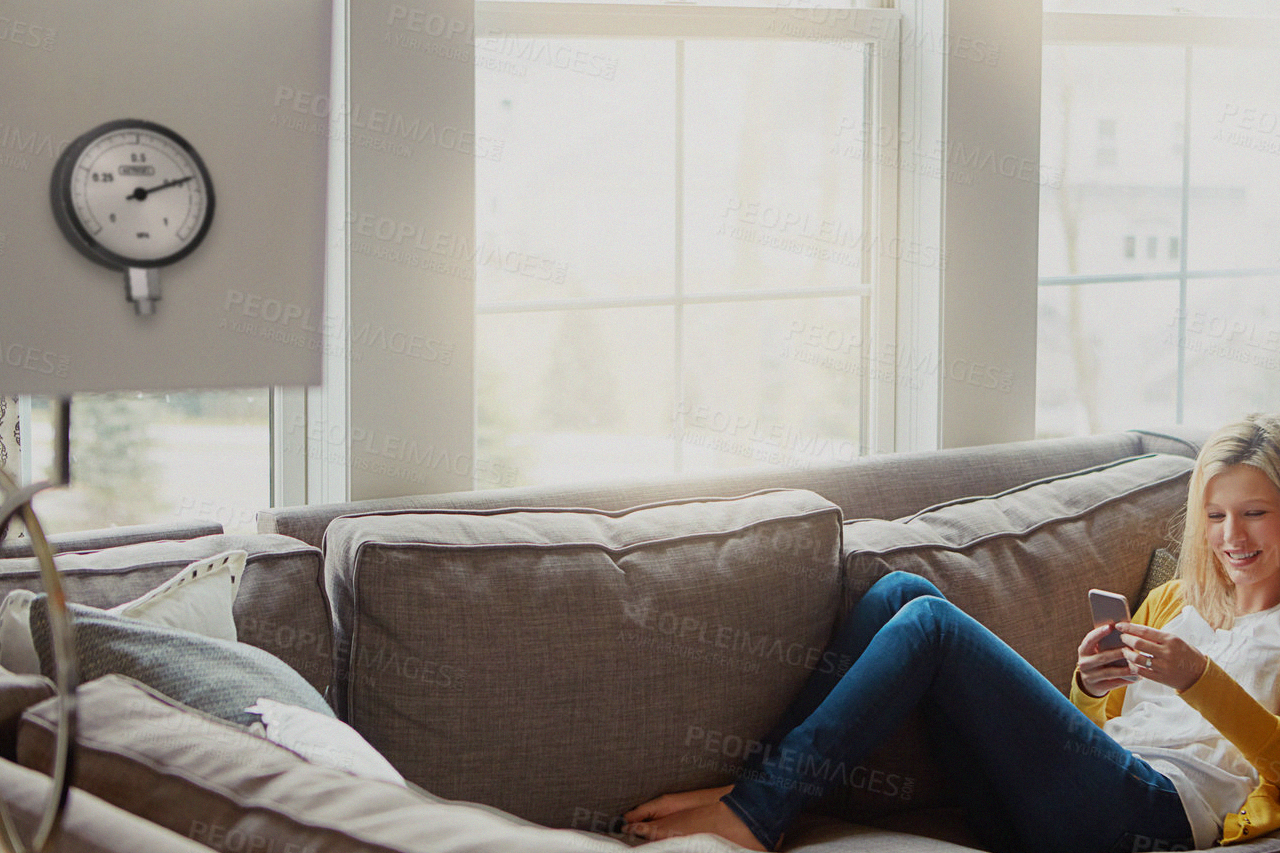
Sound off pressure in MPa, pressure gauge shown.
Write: 0.75 MPa
